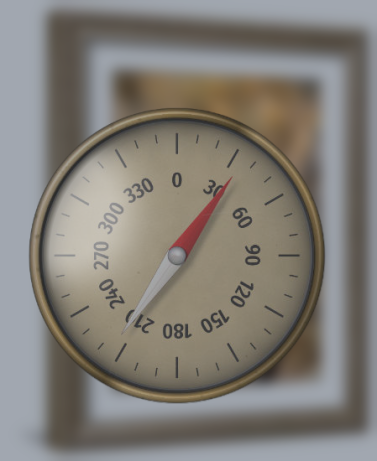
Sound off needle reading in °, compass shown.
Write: 35 °
